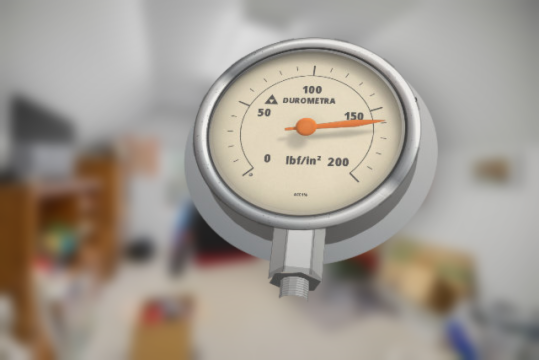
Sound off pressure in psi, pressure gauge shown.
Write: 160 psi
